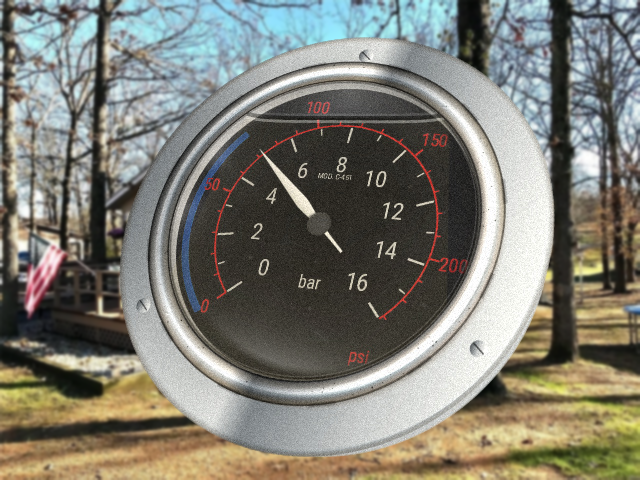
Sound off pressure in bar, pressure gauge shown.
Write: 5 bar
